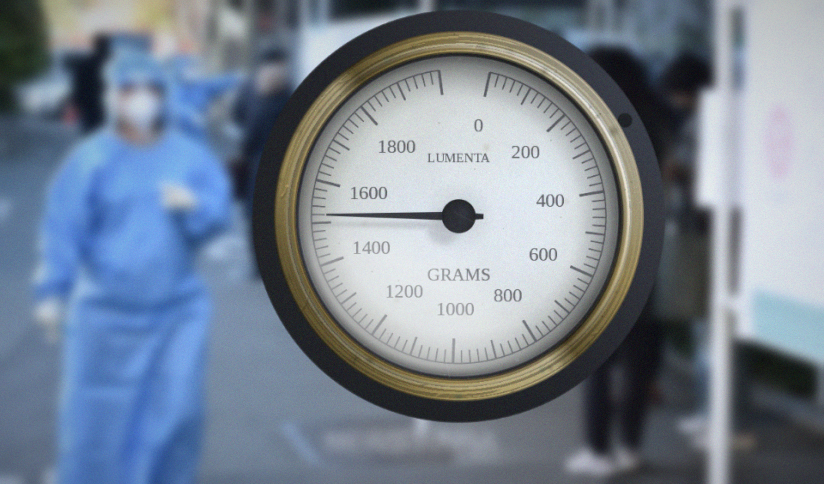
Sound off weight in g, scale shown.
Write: 1520 g
